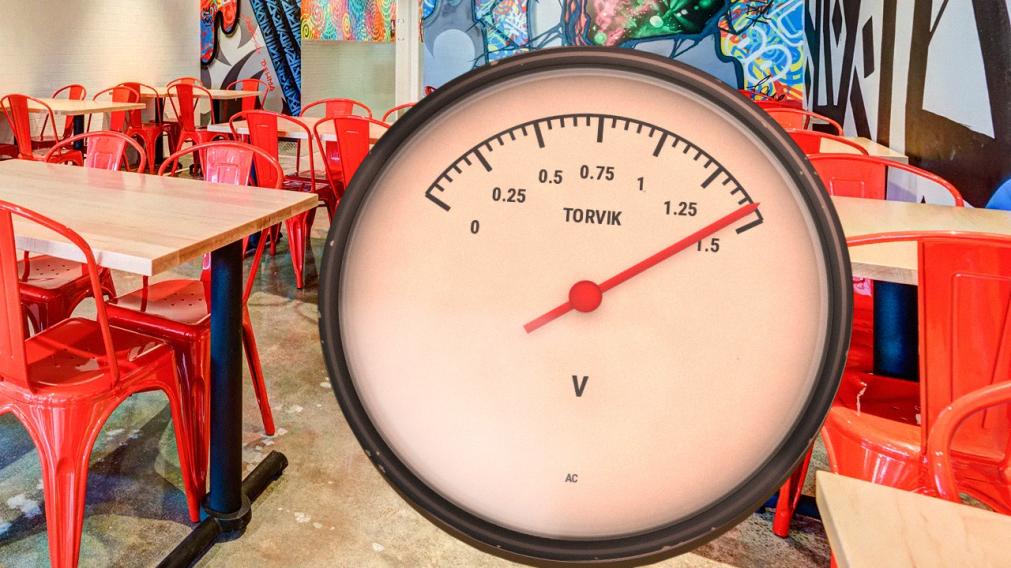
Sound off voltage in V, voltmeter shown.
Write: 1.45 V
